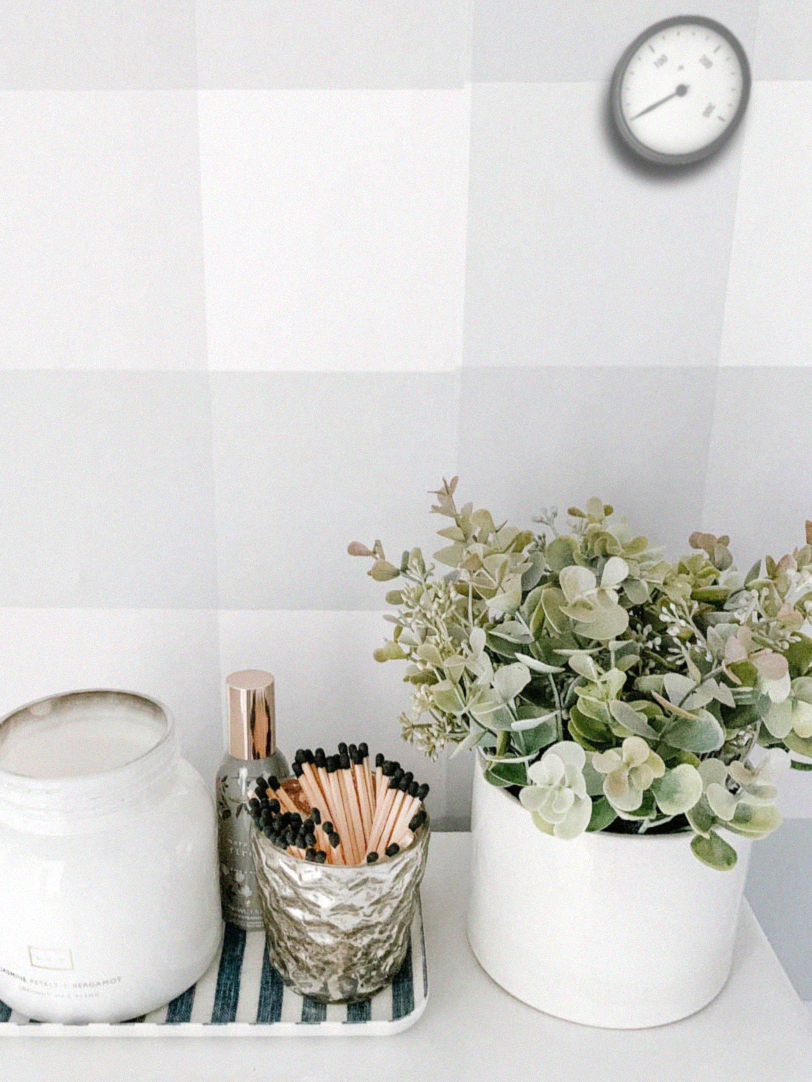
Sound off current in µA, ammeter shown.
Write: 0 µA
